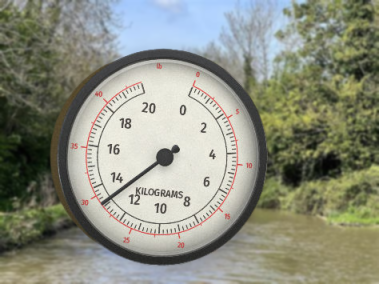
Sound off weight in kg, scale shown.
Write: 13.2 kg
